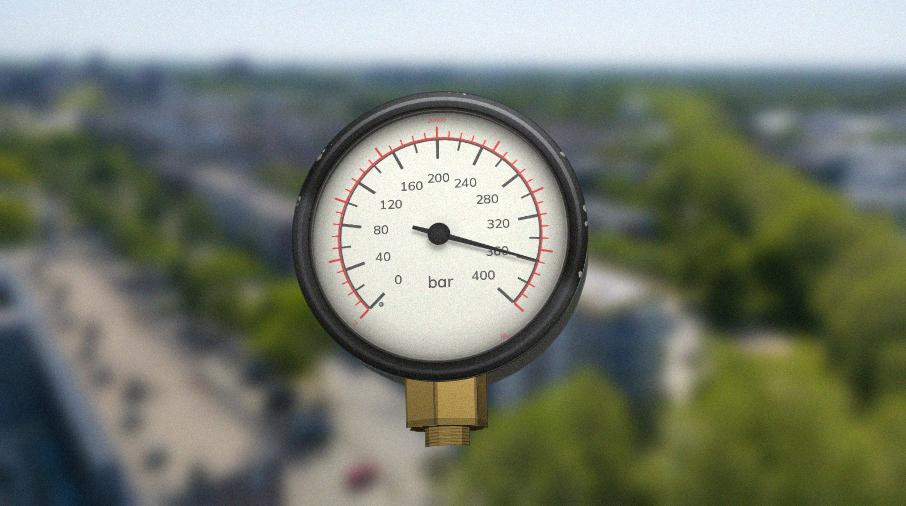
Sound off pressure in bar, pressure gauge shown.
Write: 360 bar
